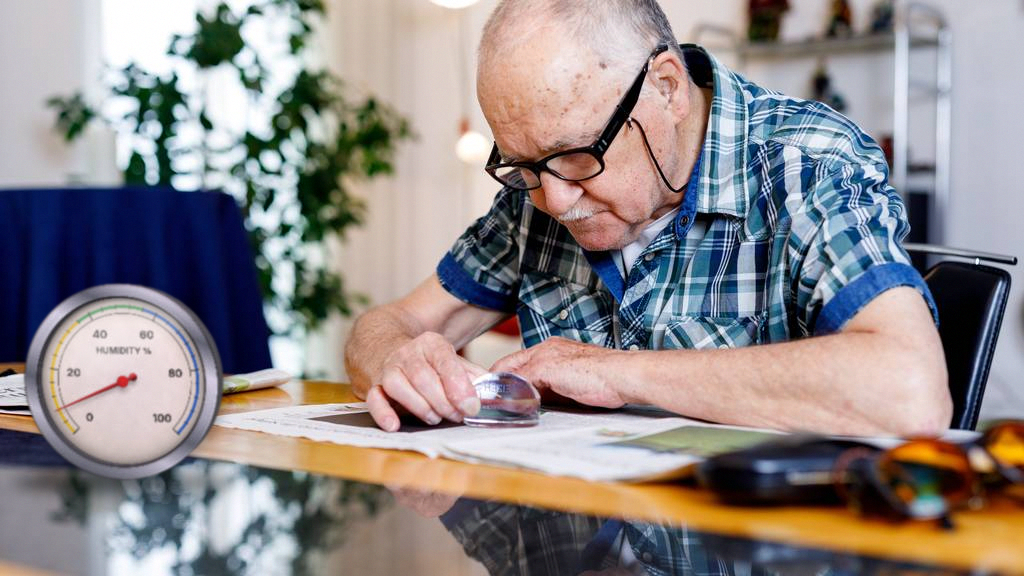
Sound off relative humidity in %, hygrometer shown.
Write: 8 %
